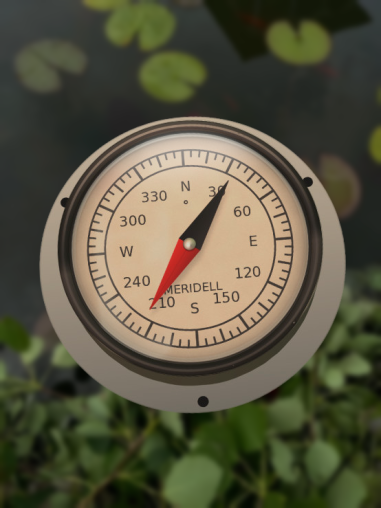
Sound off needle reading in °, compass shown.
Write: 215 °
